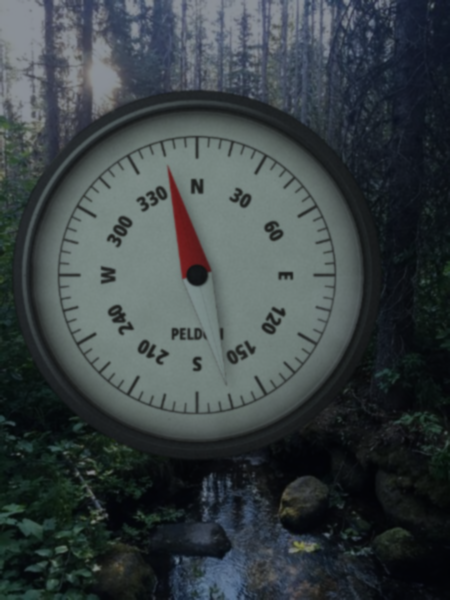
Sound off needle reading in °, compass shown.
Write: 345 °
